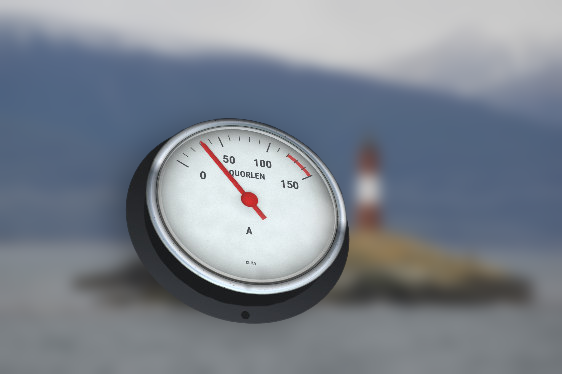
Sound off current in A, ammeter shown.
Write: 30 A
